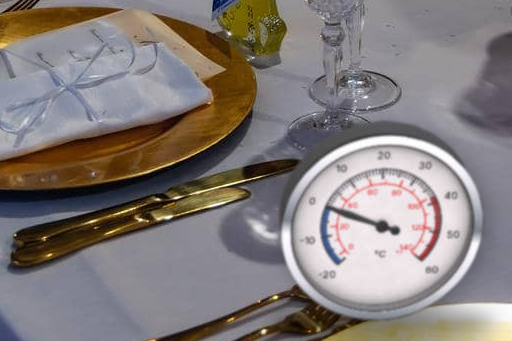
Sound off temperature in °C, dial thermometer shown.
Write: 0 °C
